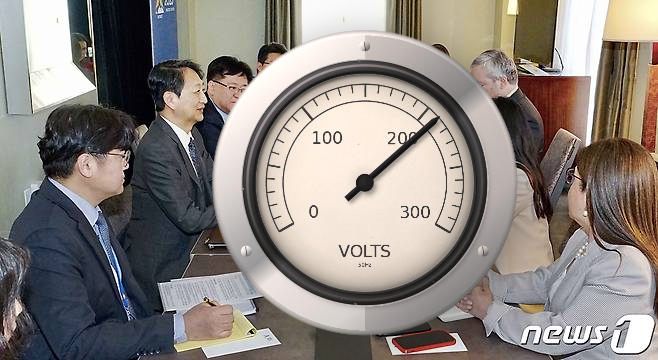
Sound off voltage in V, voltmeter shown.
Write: 210 V
